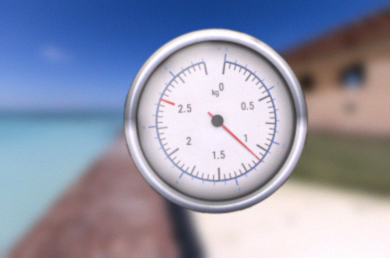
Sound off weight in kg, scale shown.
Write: 1.1 kg
